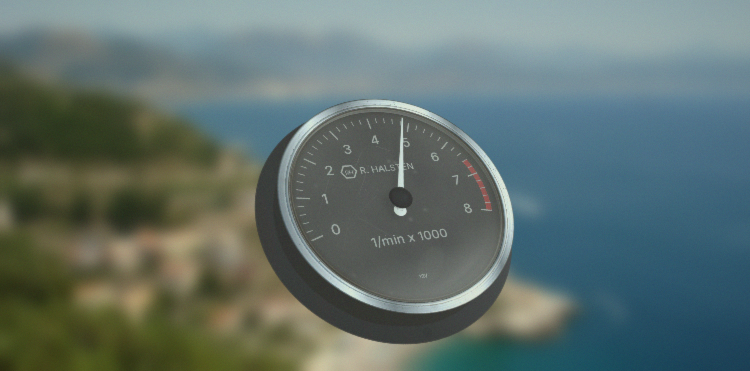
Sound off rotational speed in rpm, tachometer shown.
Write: 4800 rpm
